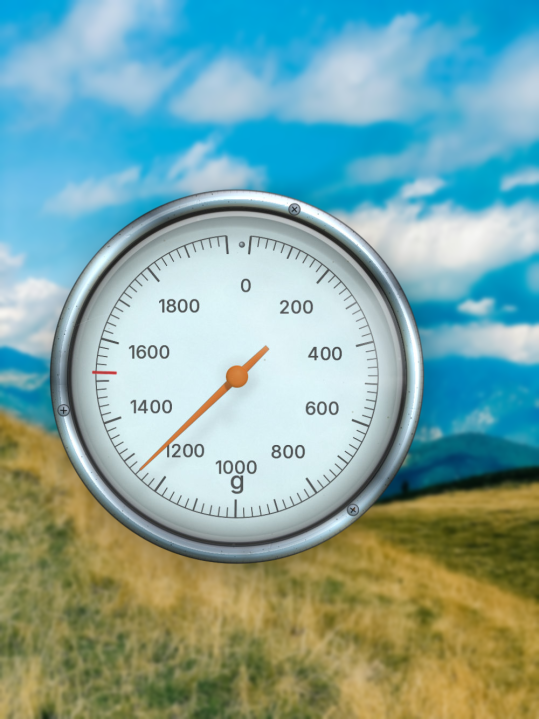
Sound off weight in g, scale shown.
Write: 1260 g
